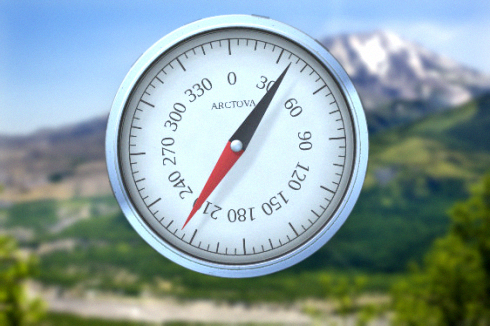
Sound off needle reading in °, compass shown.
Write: 217.5 °
